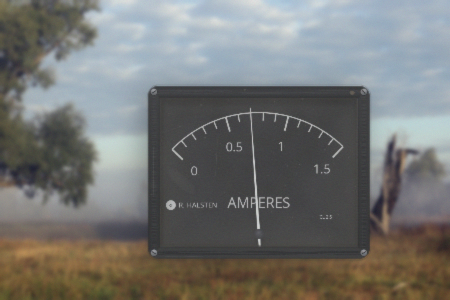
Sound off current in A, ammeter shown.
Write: 0.7 A
